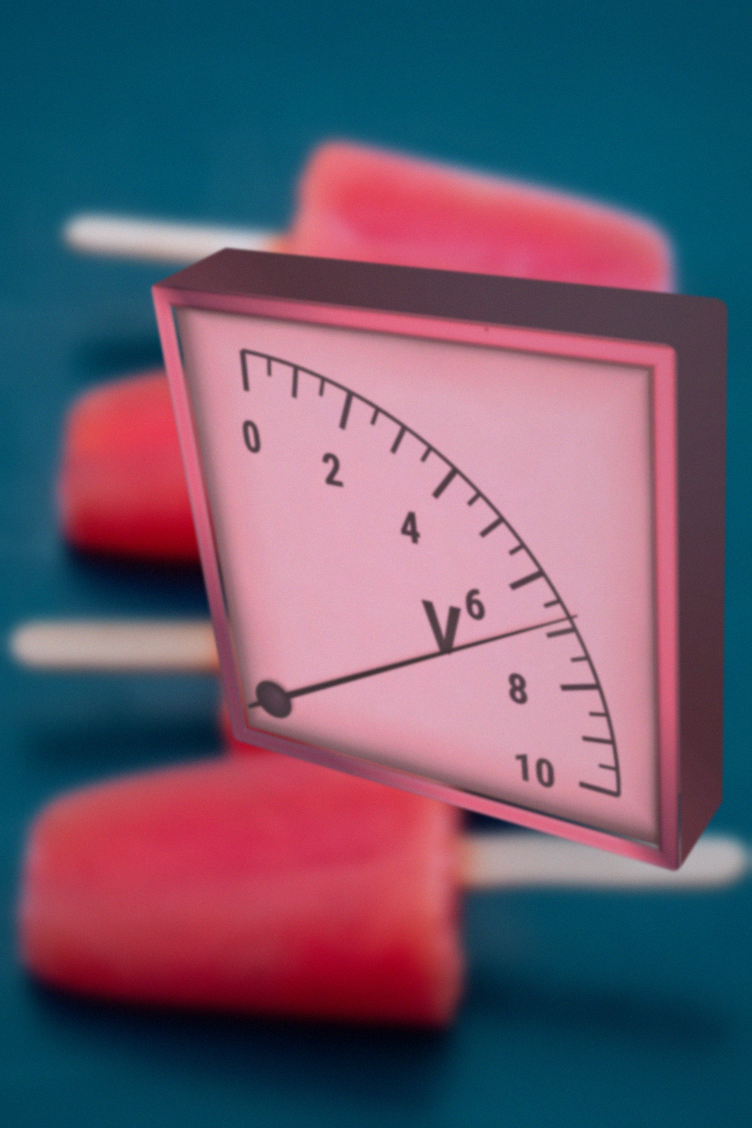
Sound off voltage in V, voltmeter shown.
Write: 6.75 V
